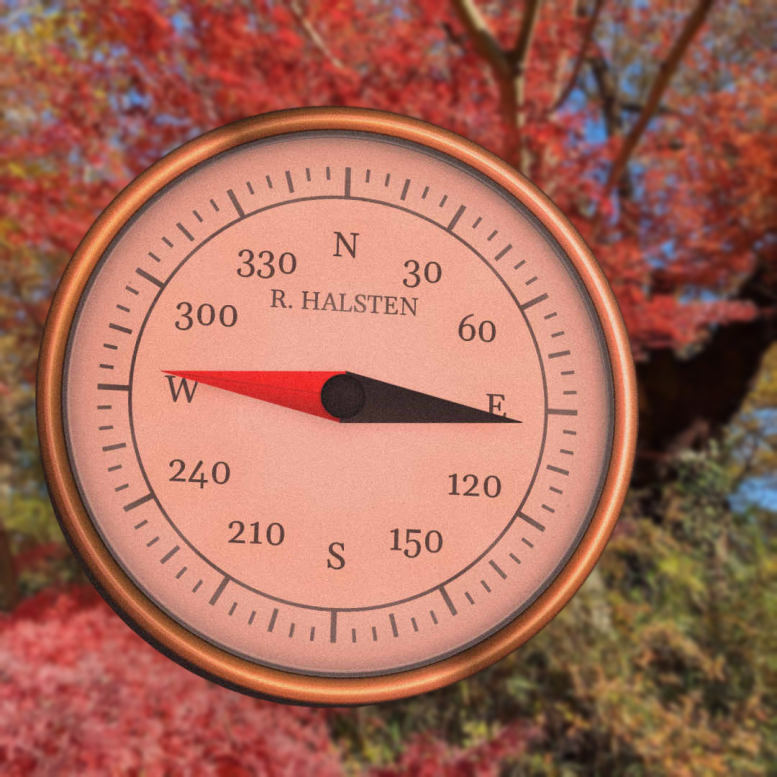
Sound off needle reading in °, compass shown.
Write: 275 °
